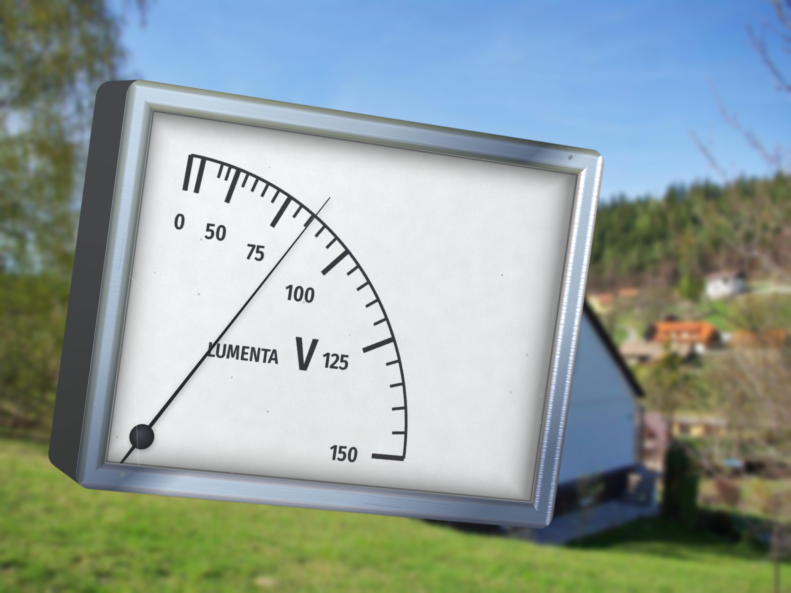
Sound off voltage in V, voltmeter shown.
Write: 85 V
